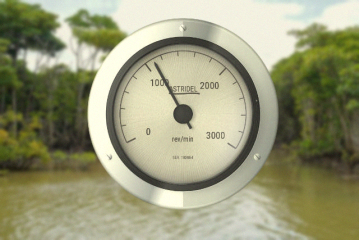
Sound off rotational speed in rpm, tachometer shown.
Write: 1100 rpm
